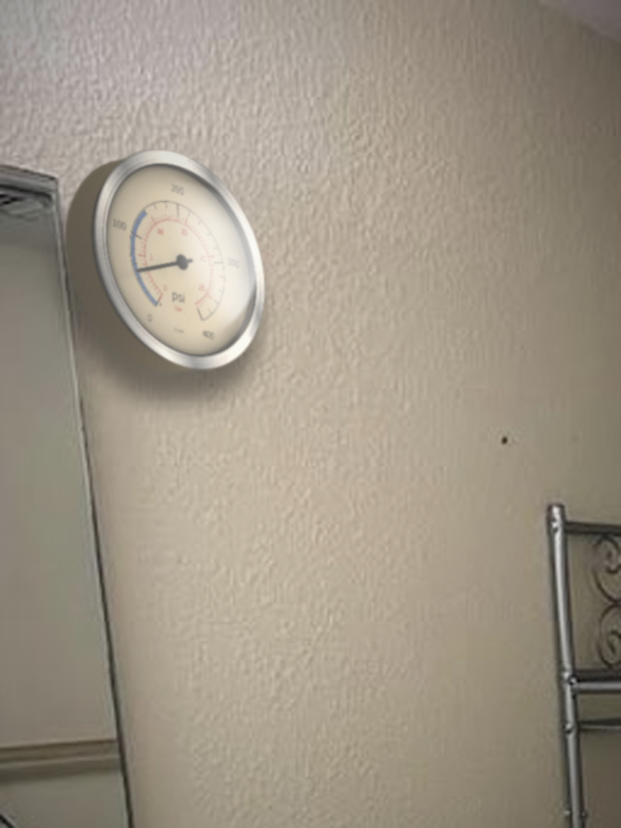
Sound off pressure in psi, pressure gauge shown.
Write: 50 psi
